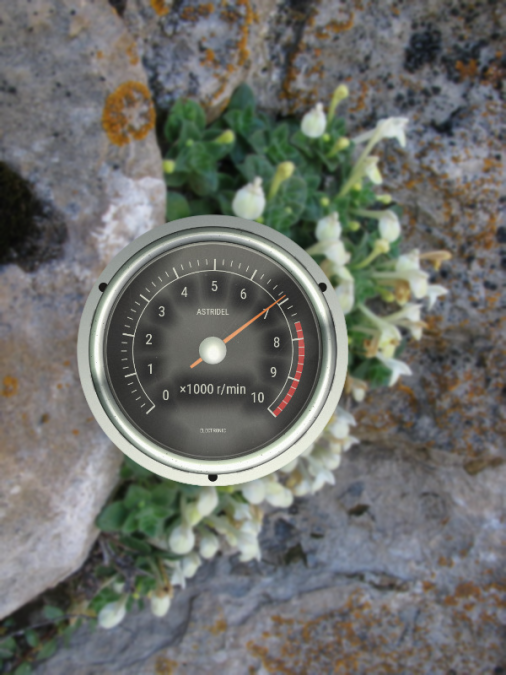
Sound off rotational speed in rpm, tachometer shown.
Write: 6900 rpm
